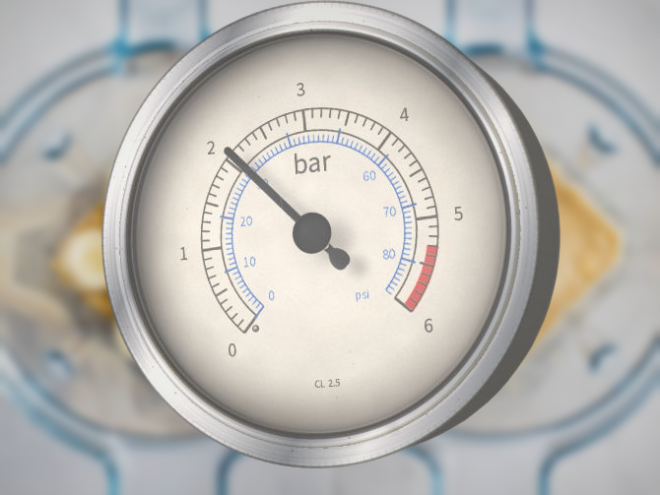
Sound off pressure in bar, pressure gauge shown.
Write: 2.1 bar
